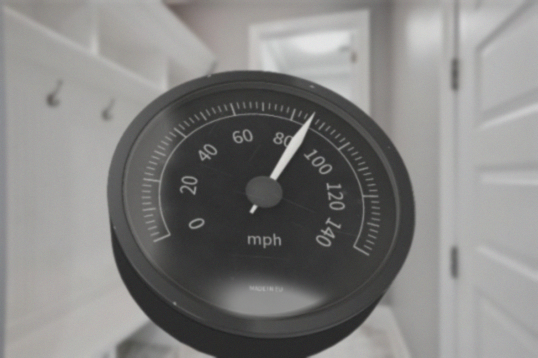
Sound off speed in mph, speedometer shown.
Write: 86 mph
